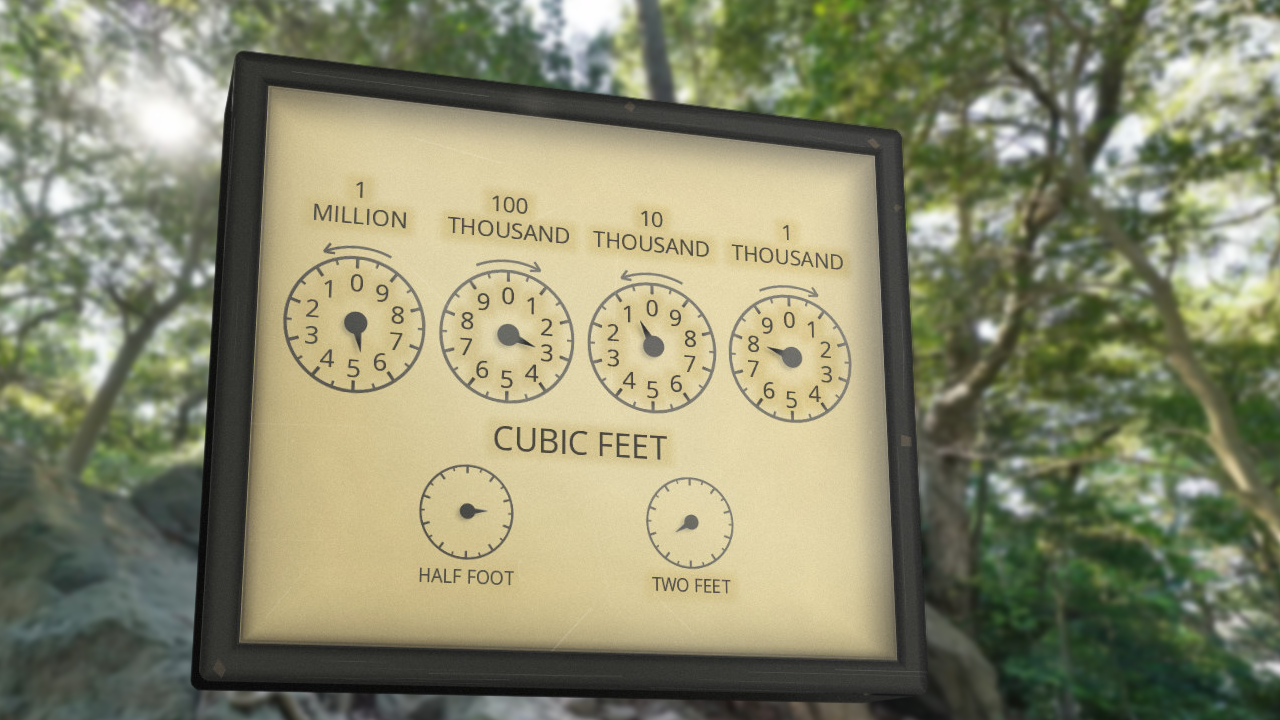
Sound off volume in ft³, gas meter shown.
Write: 530800 ft³
